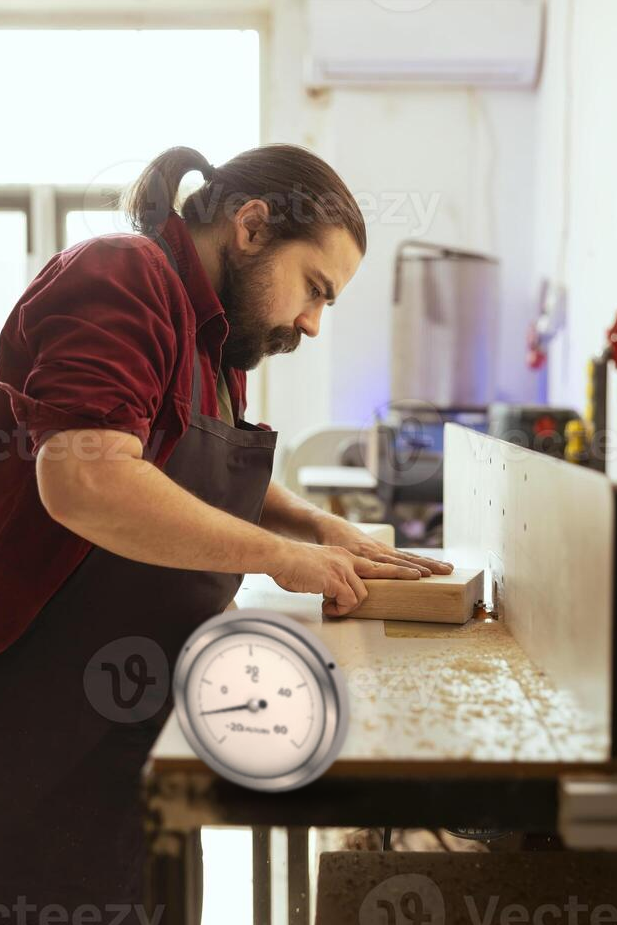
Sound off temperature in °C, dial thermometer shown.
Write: -10 °C
